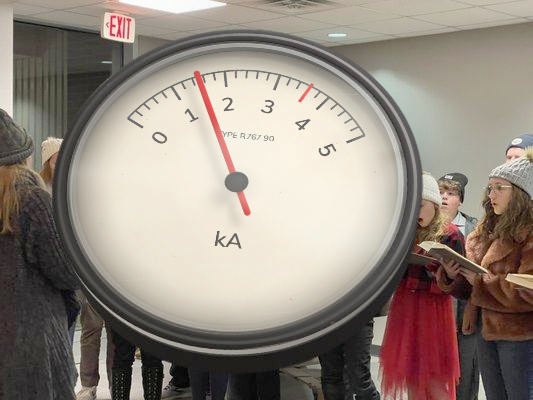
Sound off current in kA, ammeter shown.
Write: 1.5 kA
